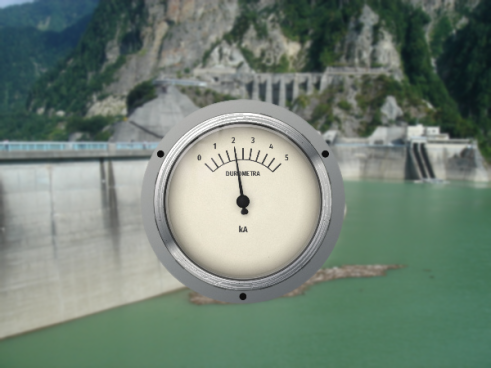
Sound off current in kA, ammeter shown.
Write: 2 kA
